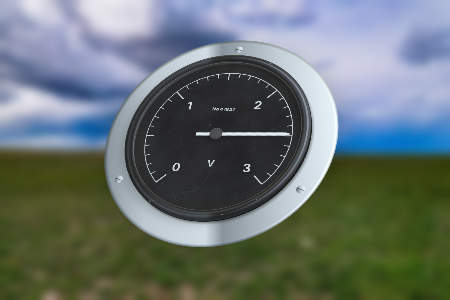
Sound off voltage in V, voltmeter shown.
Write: 2.5 V
